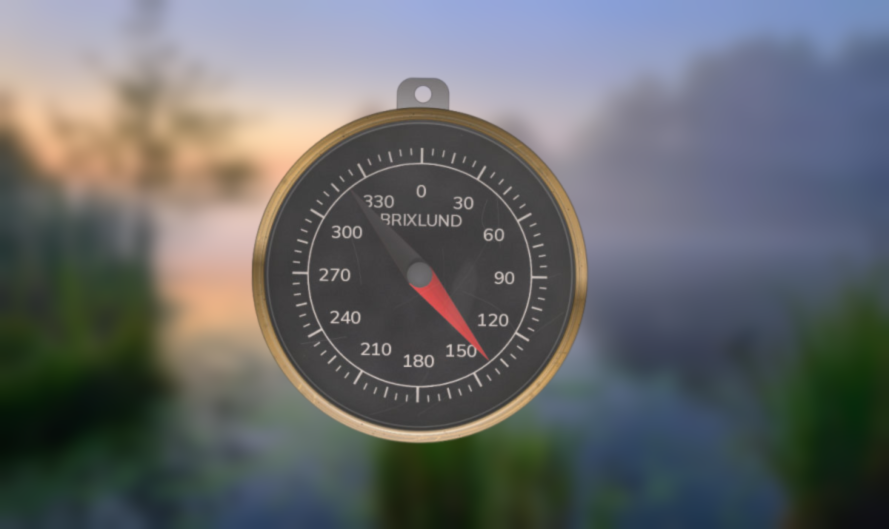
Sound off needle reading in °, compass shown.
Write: 140 °
